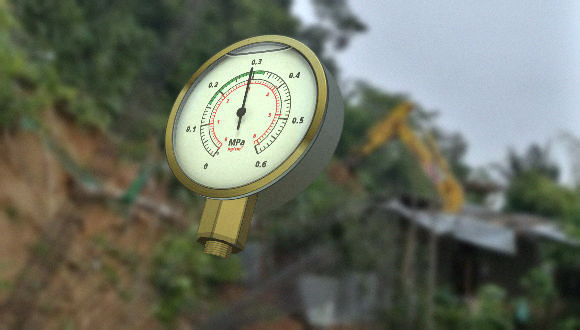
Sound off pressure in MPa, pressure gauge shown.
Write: 0.3 MPa
